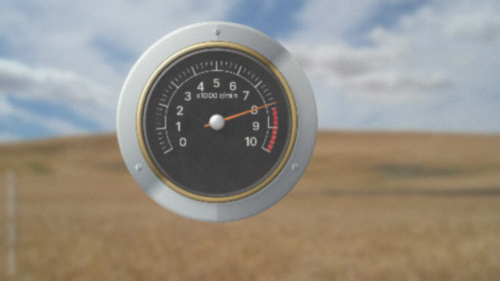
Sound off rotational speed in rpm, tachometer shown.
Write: 8000 rpm
